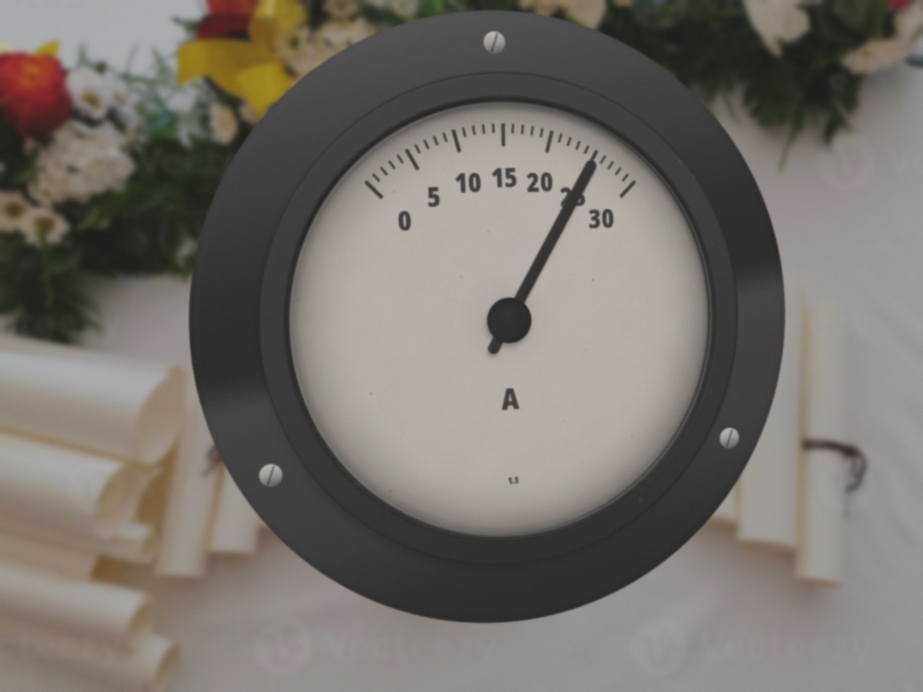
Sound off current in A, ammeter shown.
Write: 25 A
